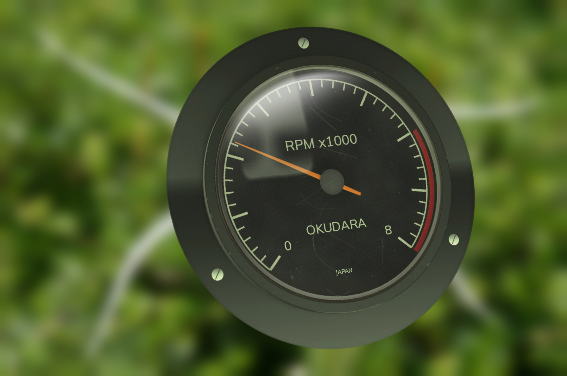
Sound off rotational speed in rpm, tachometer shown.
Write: 2200 rpm
